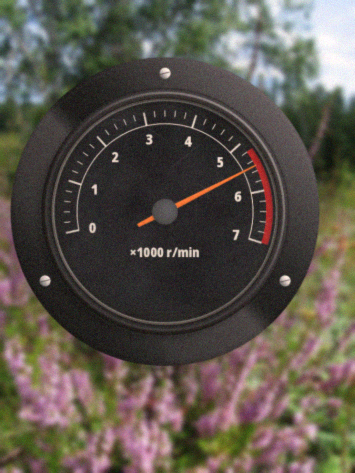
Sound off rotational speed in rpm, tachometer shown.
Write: 5500 rpm
